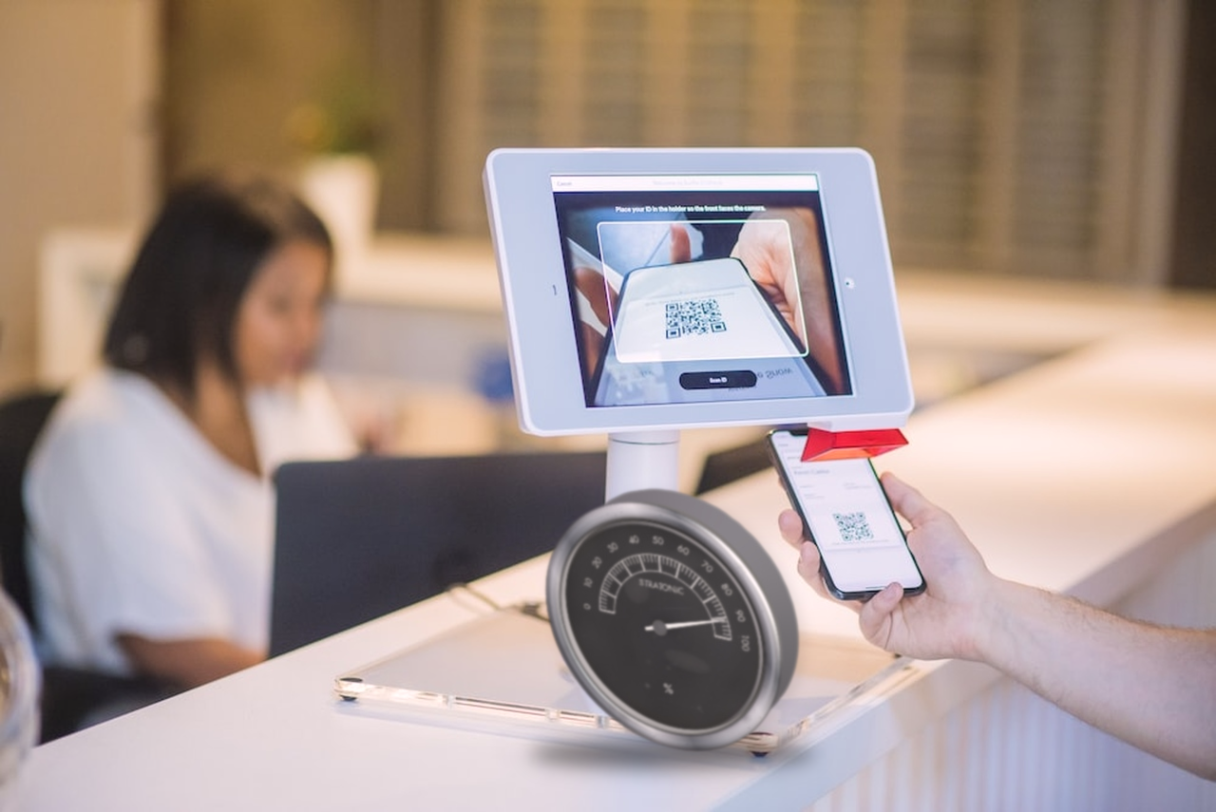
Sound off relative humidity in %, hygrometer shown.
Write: 90 %
